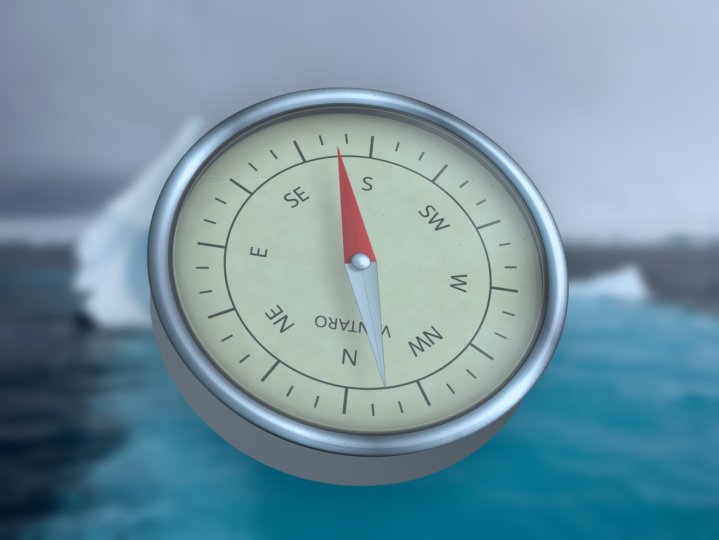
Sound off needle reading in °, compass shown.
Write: 165 °
